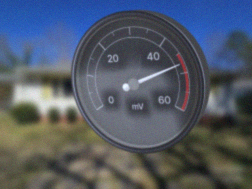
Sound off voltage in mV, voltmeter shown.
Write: 47.5 mV
